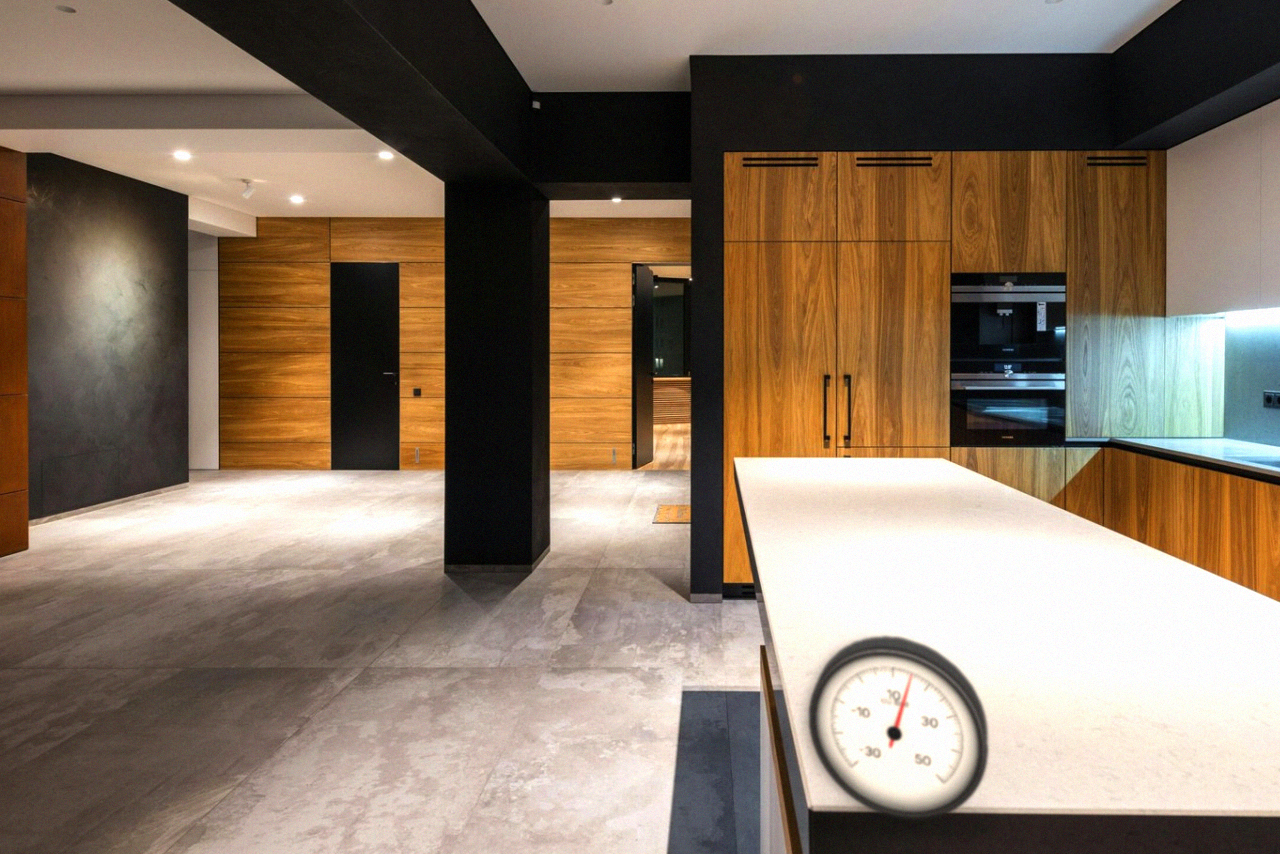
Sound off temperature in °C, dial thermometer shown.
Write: 15 °C
